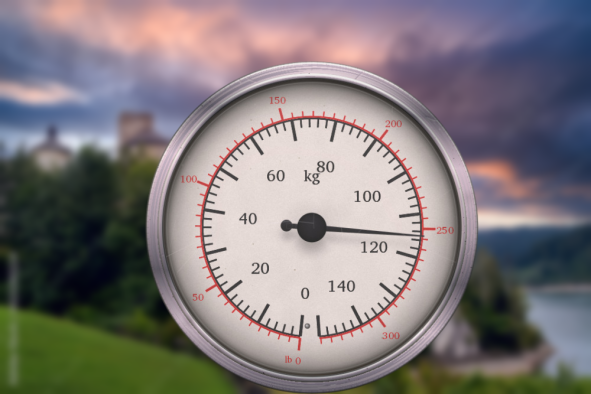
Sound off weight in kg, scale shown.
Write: 115 kg
